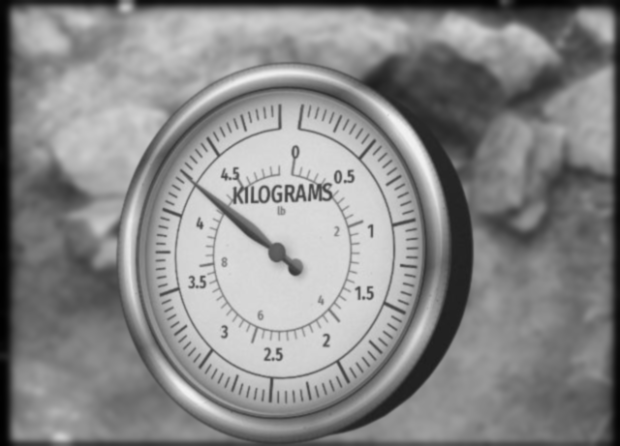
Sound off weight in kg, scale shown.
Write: 4.25 kg
